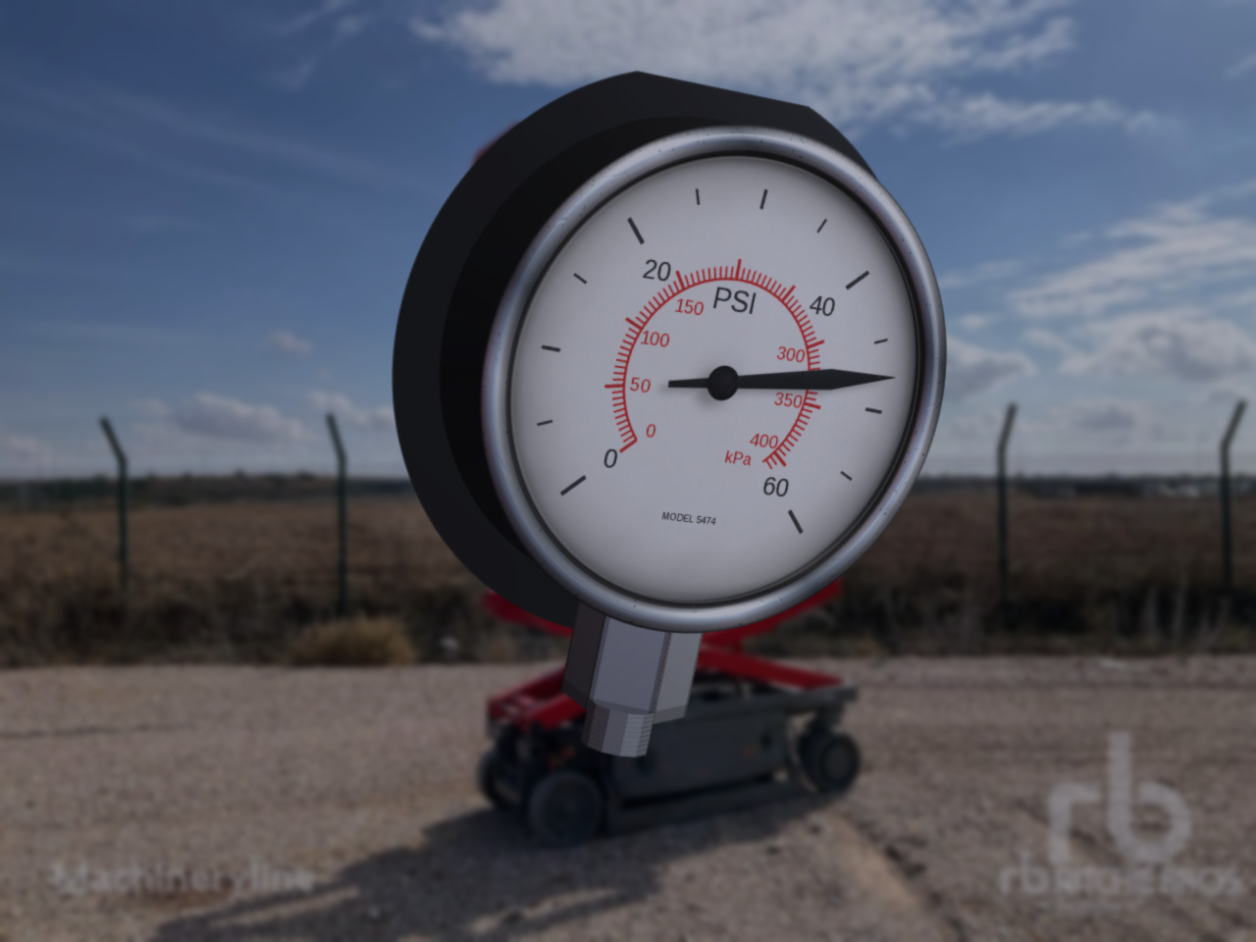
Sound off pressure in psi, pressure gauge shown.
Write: 47.5 psi
